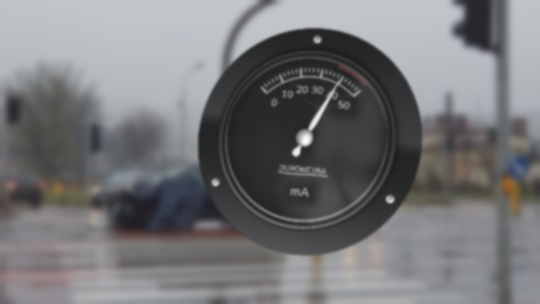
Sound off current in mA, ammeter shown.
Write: 40 mA
